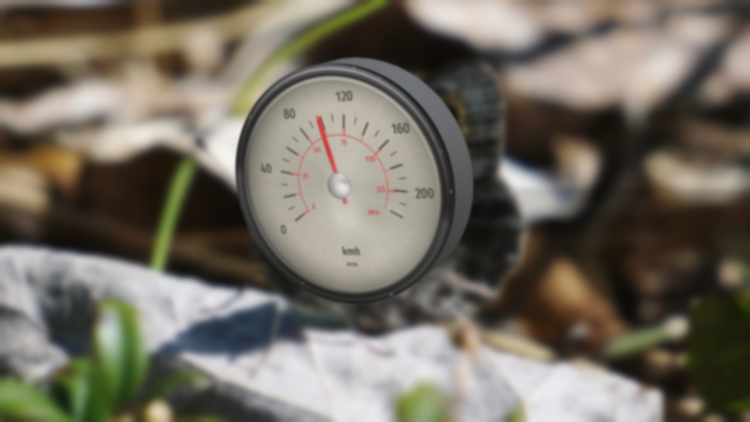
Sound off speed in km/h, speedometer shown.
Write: 100 km/h
